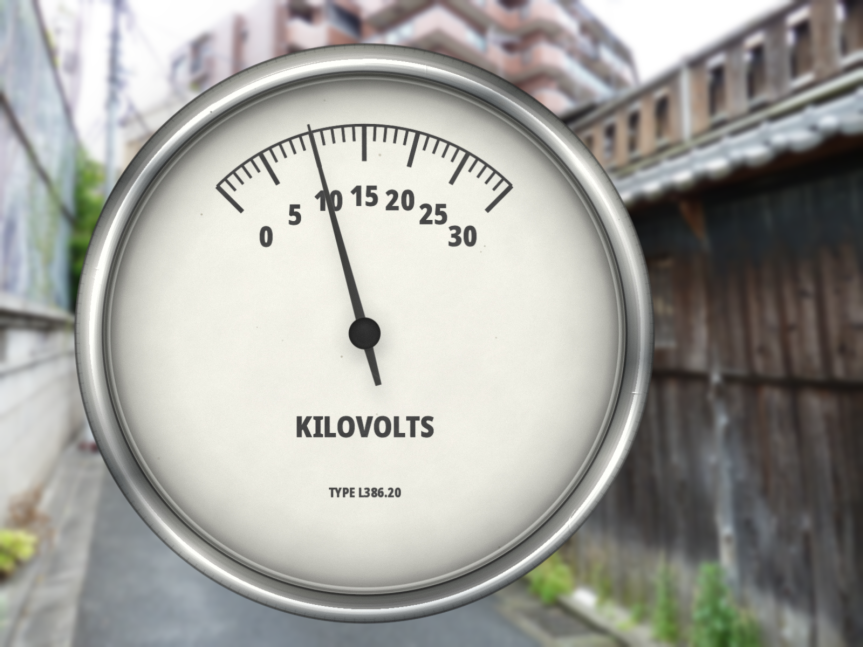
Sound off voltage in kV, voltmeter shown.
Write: 10 kV
